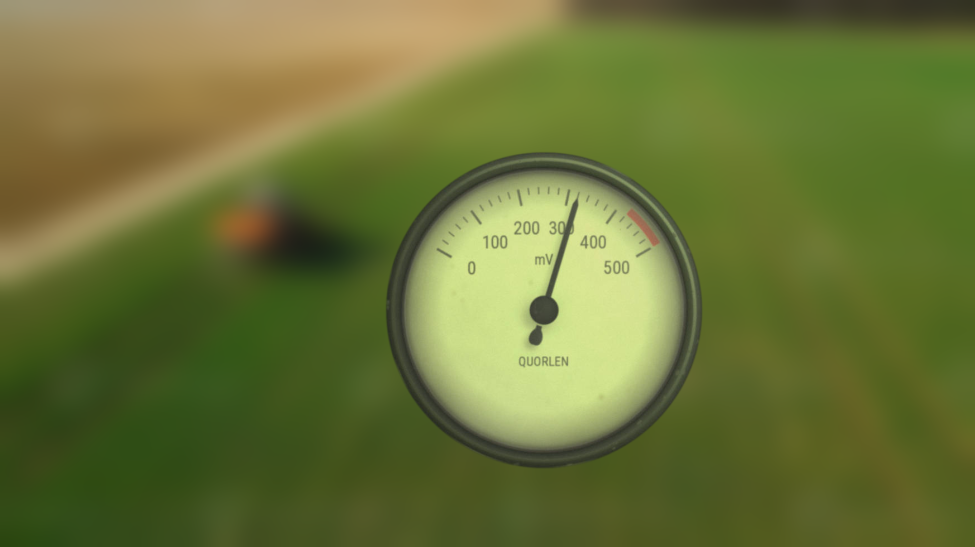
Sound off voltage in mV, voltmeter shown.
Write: 320 mV
